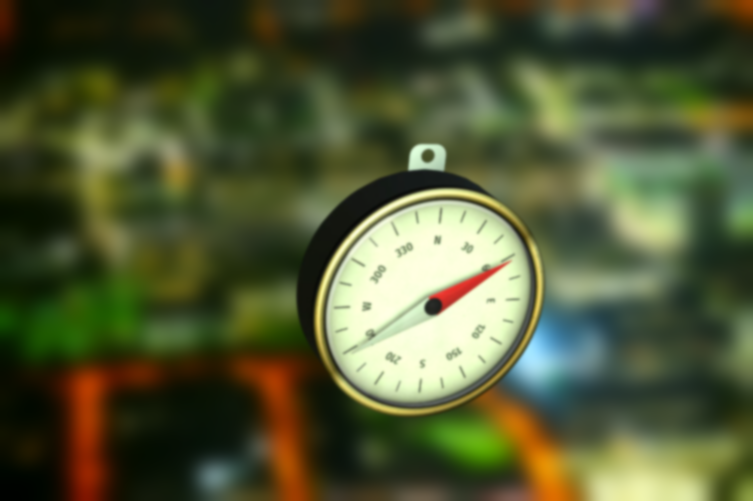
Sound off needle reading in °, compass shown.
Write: 60 °
